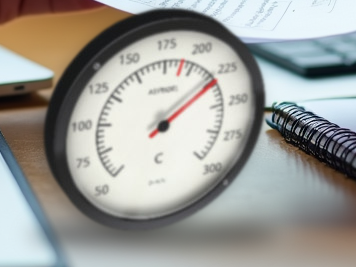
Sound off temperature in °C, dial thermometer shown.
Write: 225 °C
